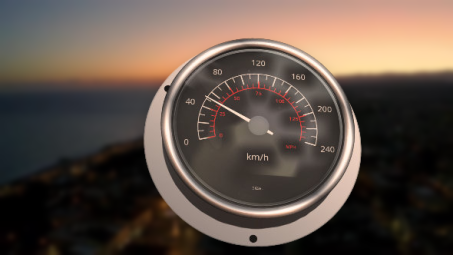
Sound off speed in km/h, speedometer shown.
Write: 50 km/h
